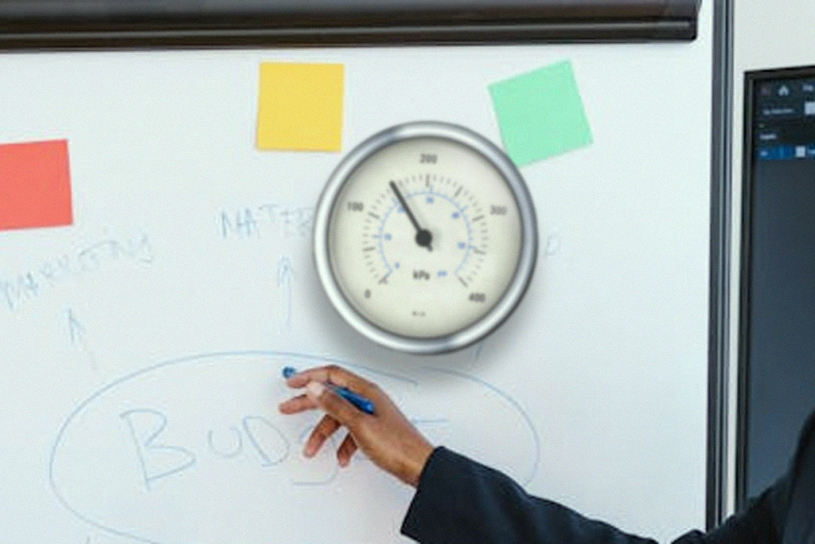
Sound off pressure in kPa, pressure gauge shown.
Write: 150 kPa
